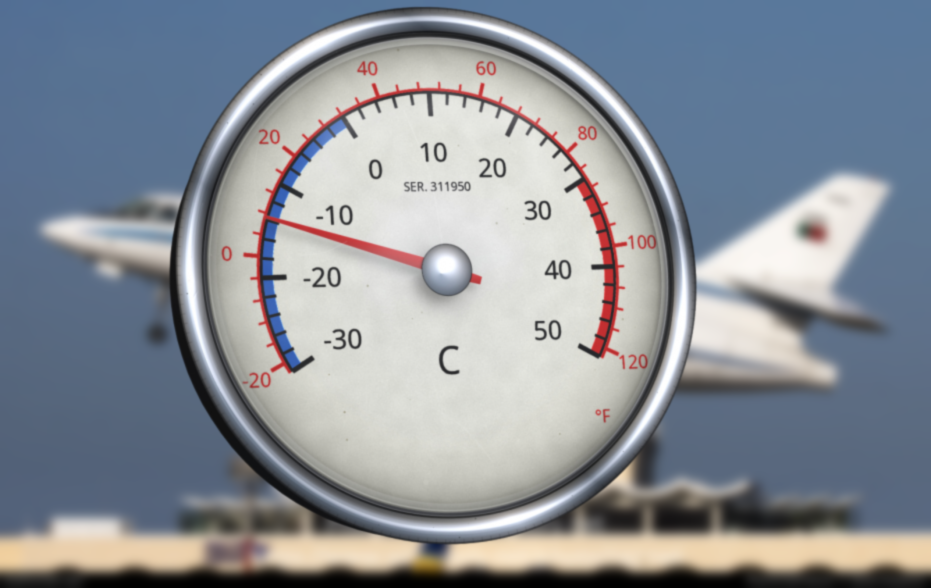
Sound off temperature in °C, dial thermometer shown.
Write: -14 °C
